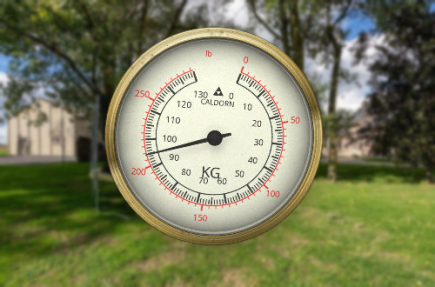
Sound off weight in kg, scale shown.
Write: 95 kg
